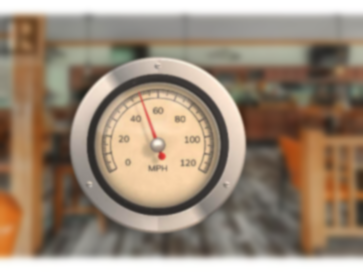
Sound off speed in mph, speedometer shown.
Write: 50 mph
